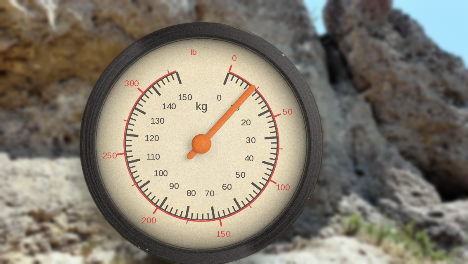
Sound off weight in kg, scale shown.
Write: 10 kg
